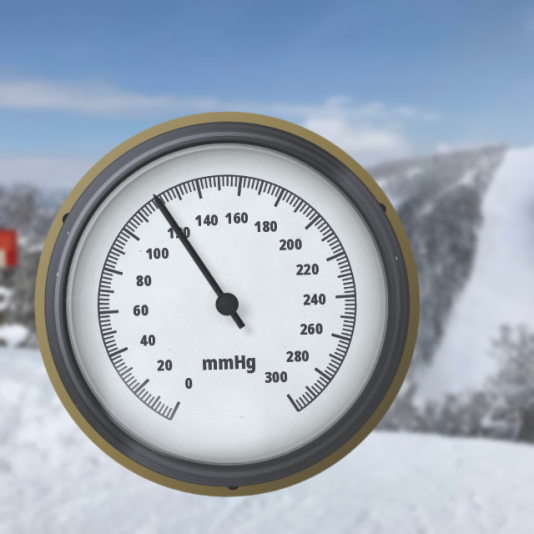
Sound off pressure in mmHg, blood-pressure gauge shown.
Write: 120 mmHg
